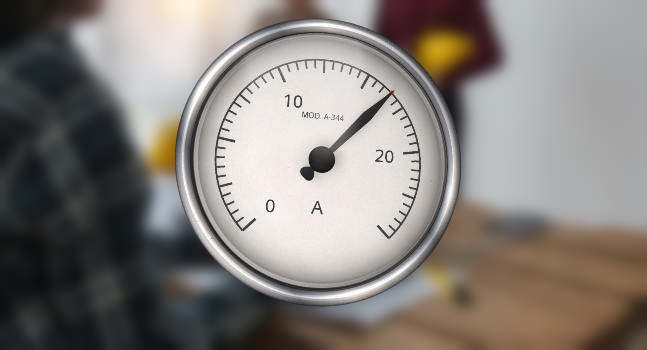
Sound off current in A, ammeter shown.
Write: 16.5 A
